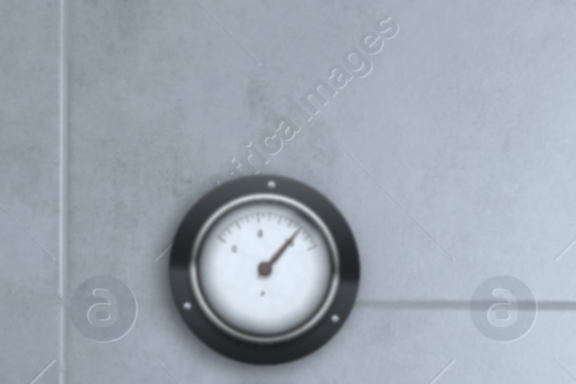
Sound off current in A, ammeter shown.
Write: 16 A
